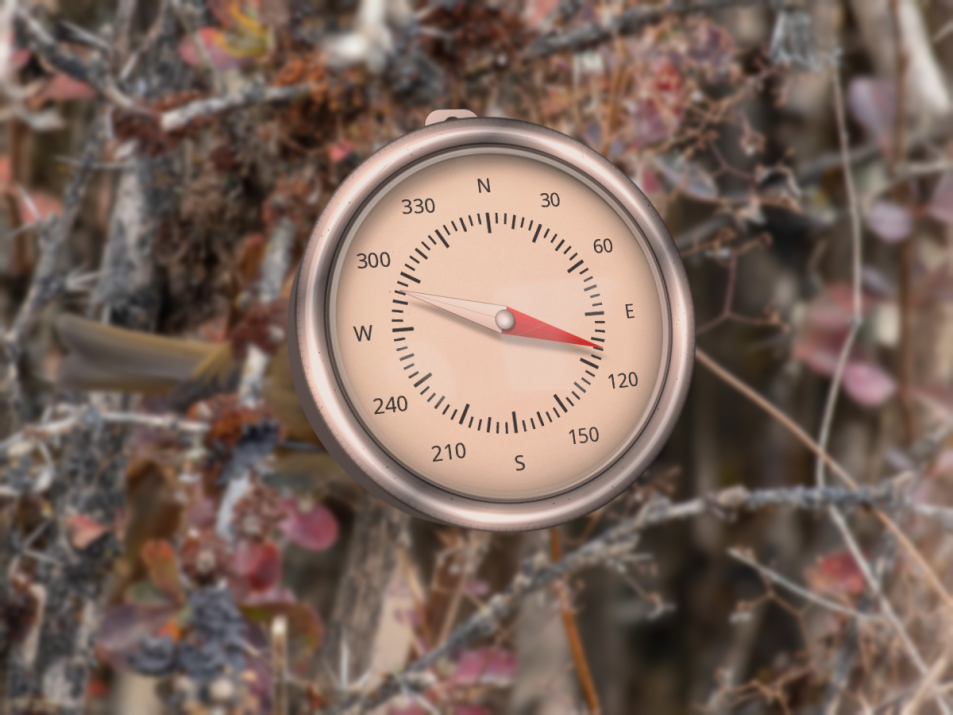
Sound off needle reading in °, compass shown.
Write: 110 °
